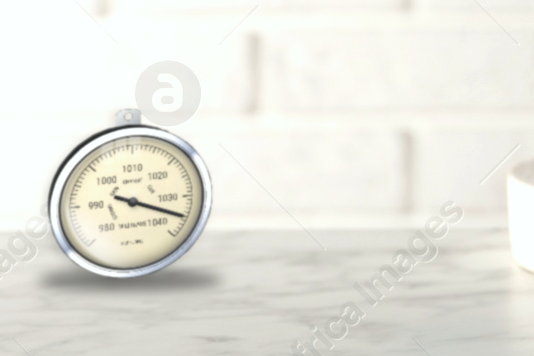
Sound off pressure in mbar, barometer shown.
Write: 1035 mbar
